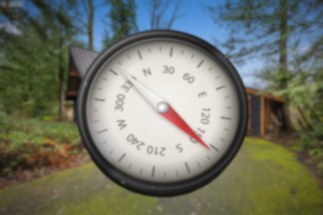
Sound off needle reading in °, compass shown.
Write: 155 °
